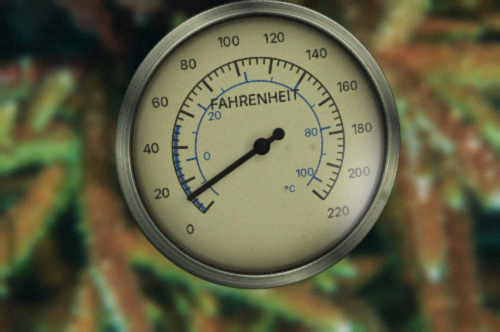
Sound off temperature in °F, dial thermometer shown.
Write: 12 °F
